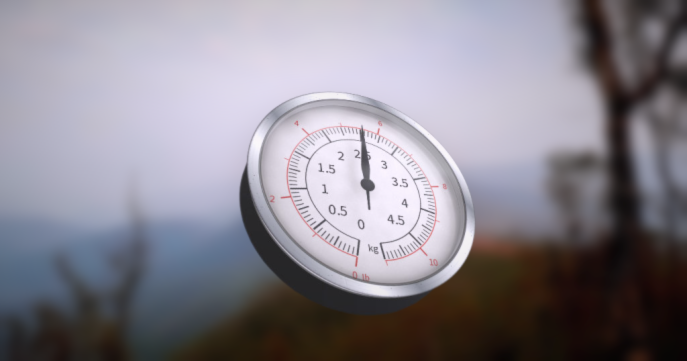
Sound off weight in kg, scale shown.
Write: 2.5 kg
